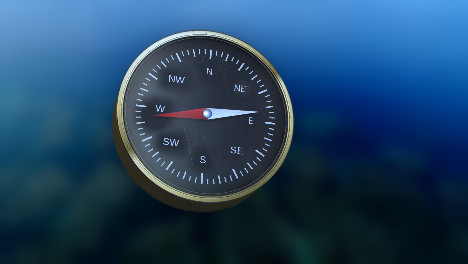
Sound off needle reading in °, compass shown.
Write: 260 °
